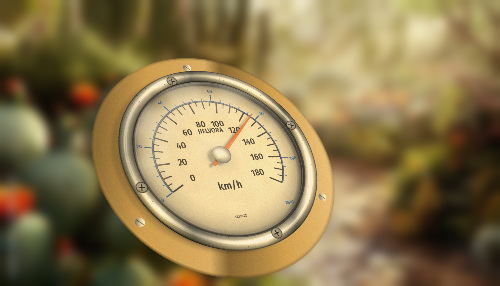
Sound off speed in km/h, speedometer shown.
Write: 125 km/h
